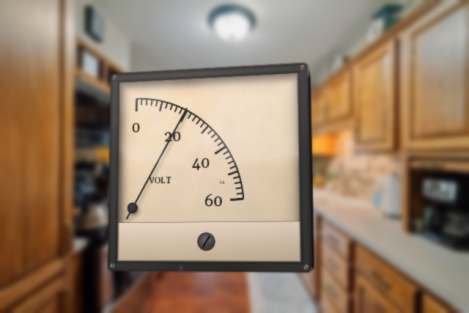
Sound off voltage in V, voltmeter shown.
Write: 20 V
